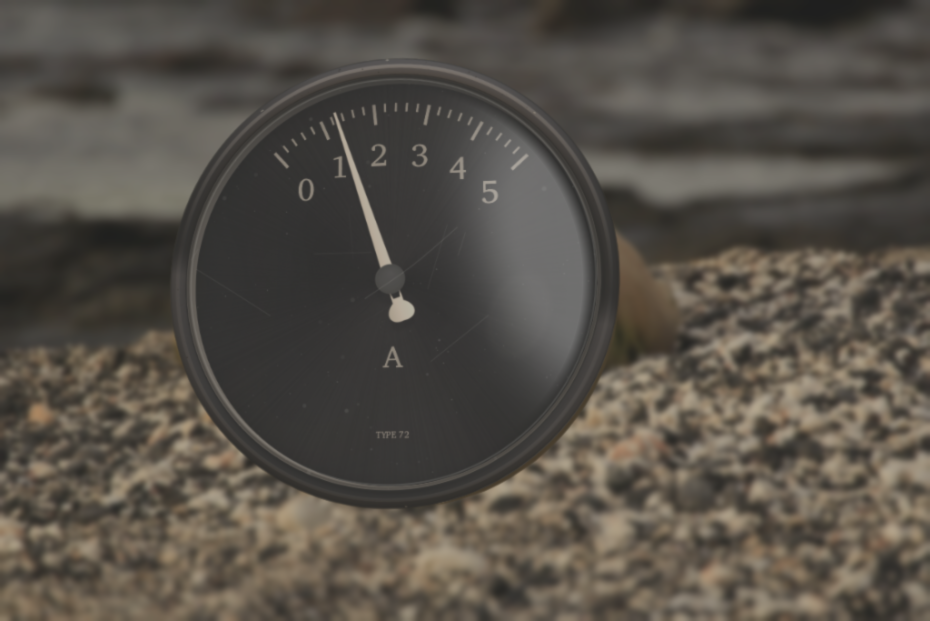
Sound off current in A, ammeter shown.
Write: 1.3 A
